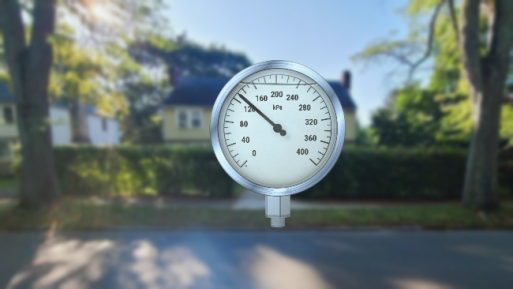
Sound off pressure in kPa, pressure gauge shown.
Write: 130 kPa
